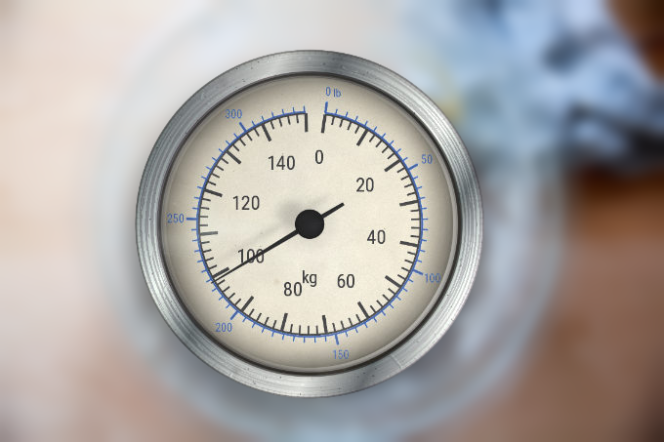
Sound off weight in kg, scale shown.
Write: 99 kg
